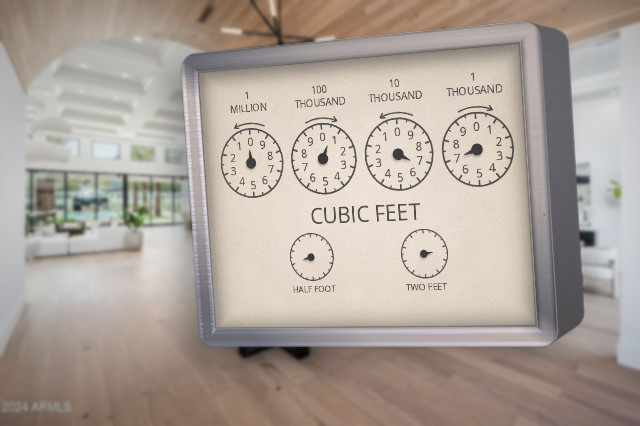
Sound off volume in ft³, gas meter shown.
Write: 6700 ft³
